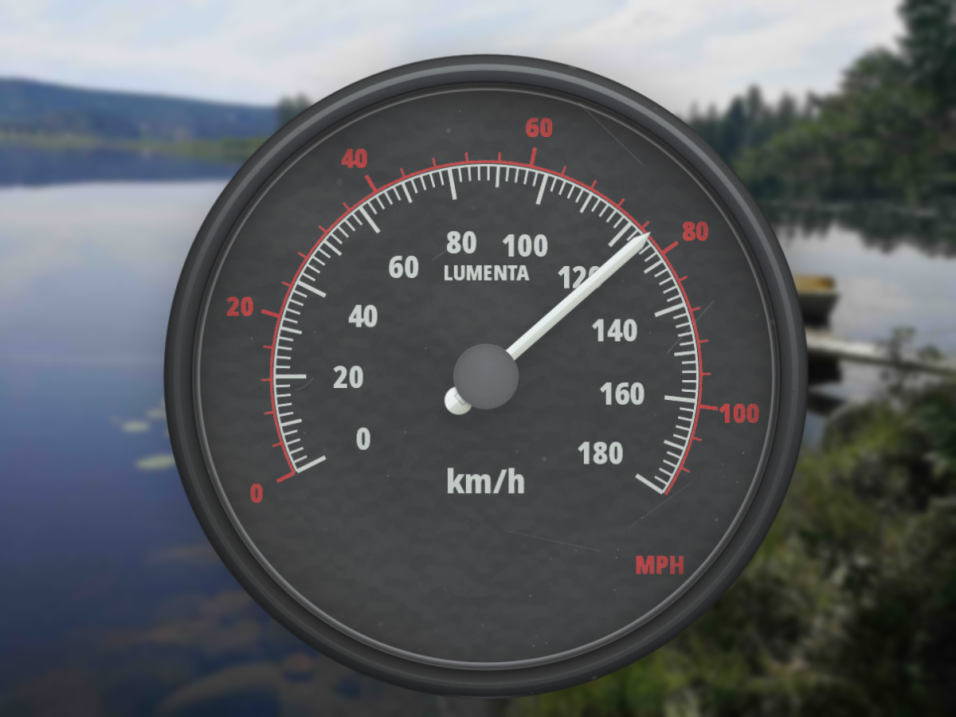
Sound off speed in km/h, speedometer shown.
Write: 124 km/h
